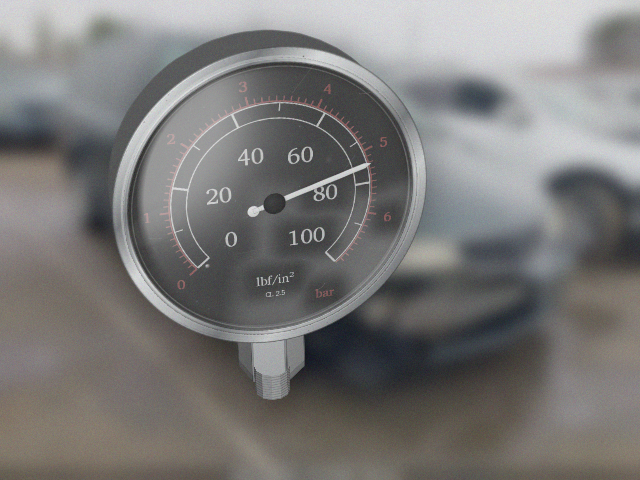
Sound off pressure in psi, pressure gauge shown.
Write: 75 psi
